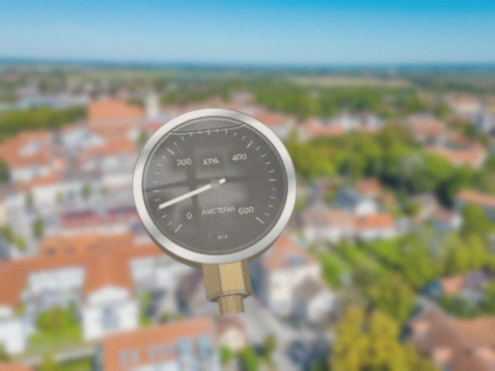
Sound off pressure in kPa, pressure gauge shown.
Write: 60 kPa
